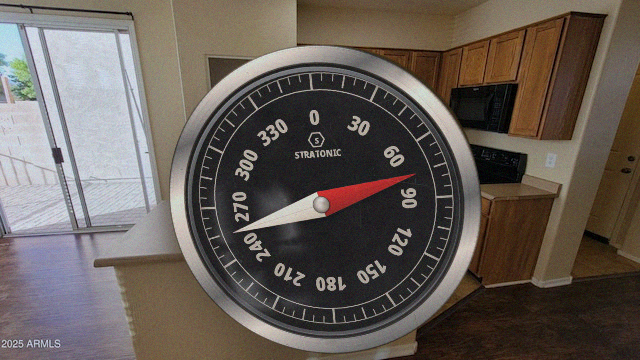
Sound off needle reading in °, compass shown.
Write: 75 °
